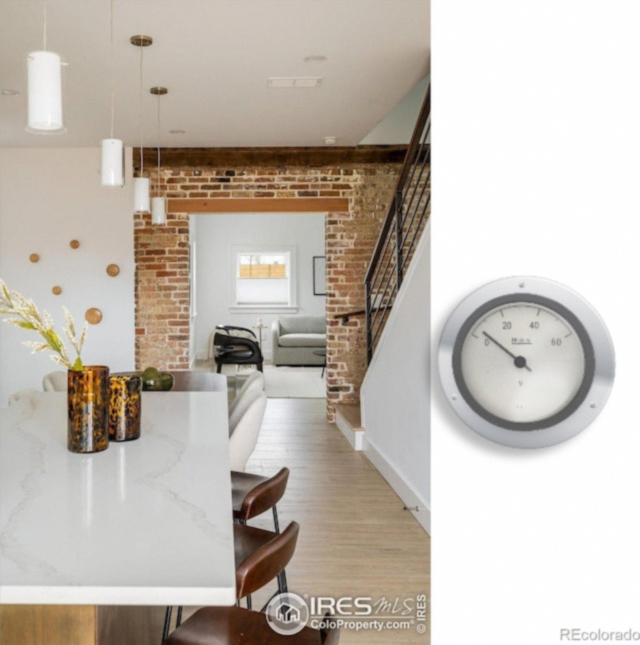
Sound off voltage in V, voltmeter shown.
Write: 5 V
